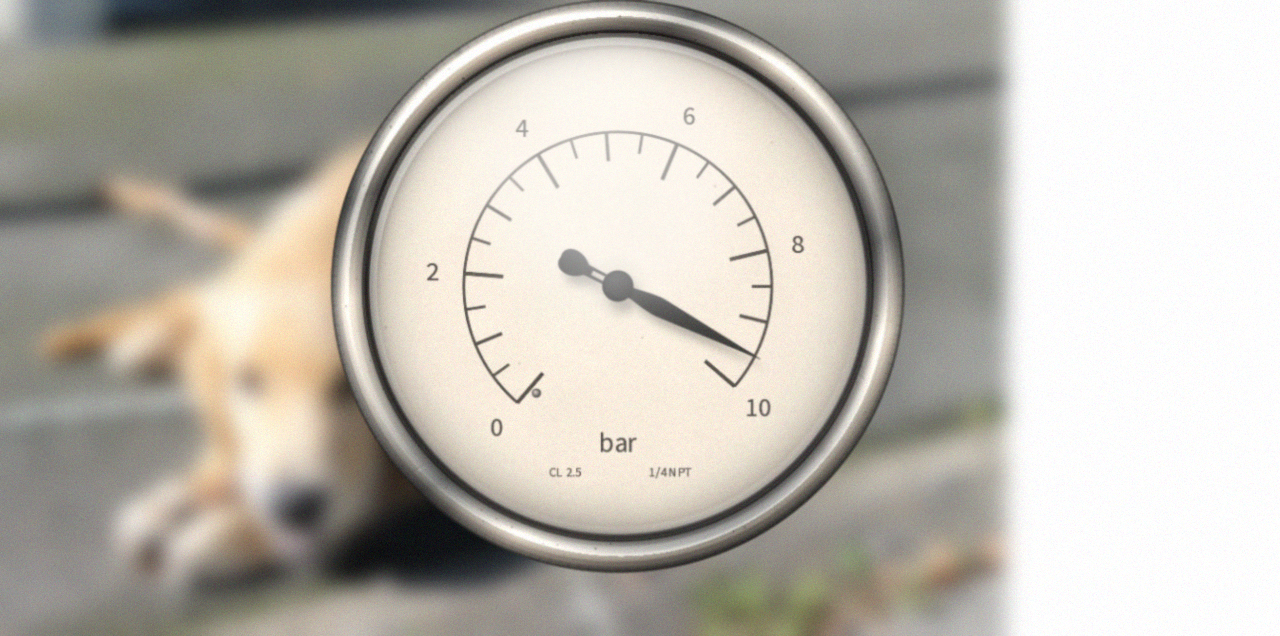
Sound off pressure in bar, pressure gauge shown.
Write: 9.5 bar
